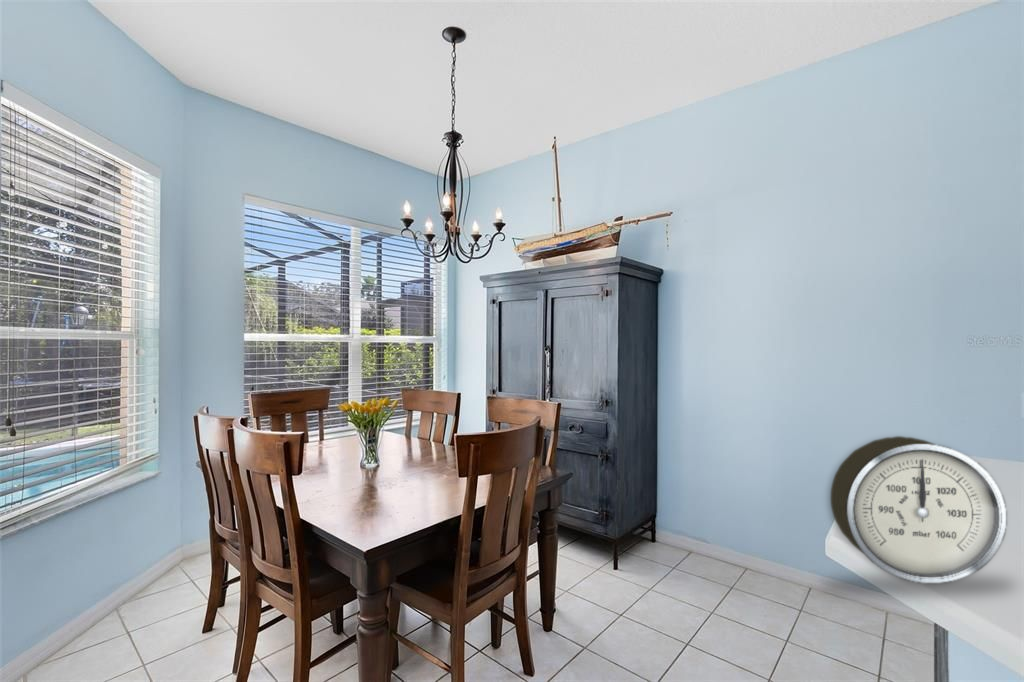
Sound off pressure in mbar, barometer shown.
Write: 1010 mbar
